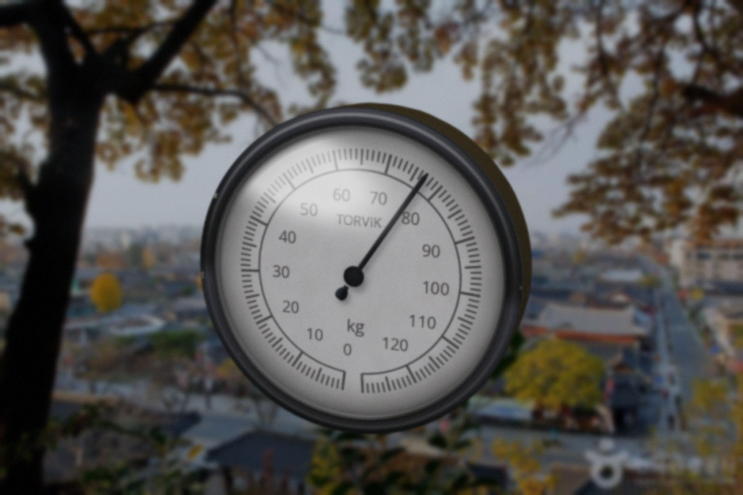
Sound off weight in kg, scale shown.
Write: 77 kg
